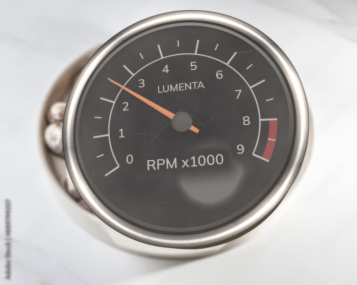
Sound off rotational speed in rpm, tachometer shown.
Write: 2500 rpm
